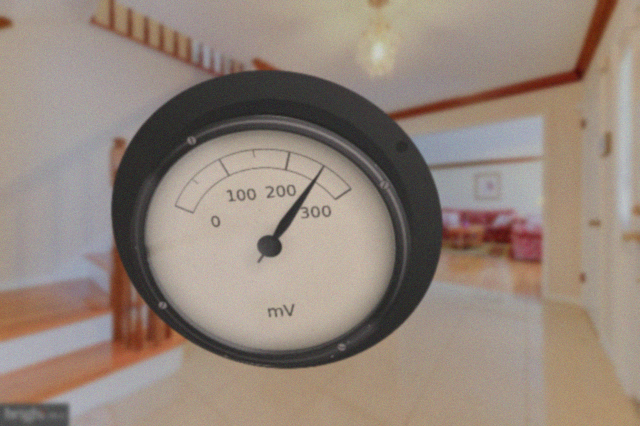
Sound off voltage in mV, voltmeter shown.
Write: 250 mV
